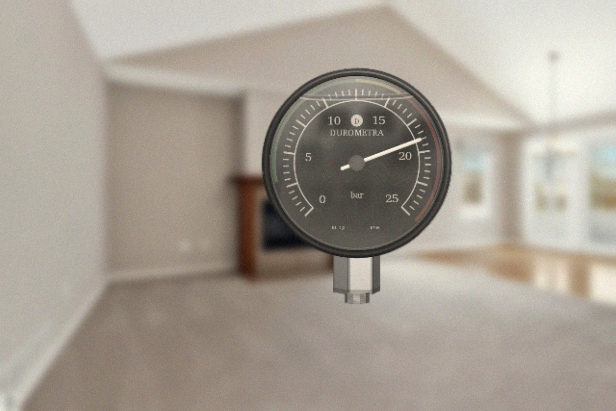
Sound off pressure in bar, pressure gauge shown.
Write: 19 bar
